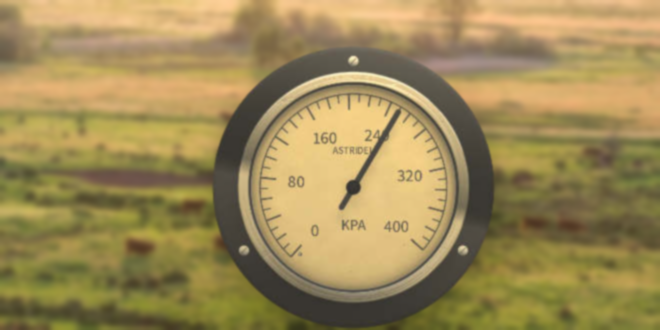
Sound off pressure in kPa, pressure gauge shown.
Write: 250 kPa
